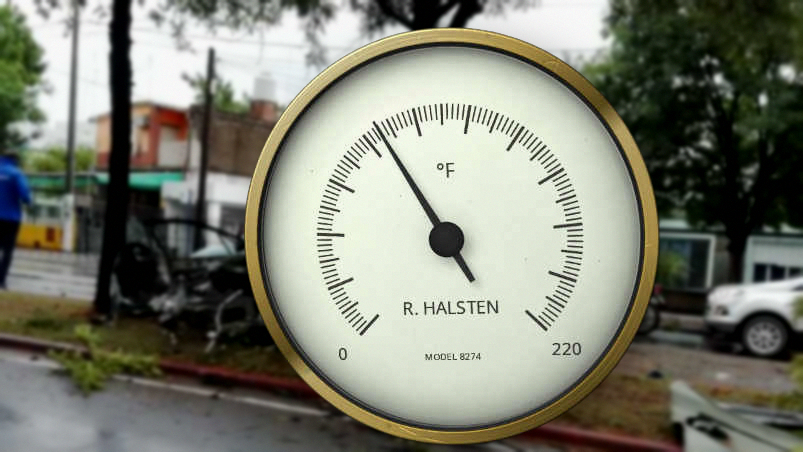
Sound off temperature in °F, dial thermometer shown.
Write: 86 °F
